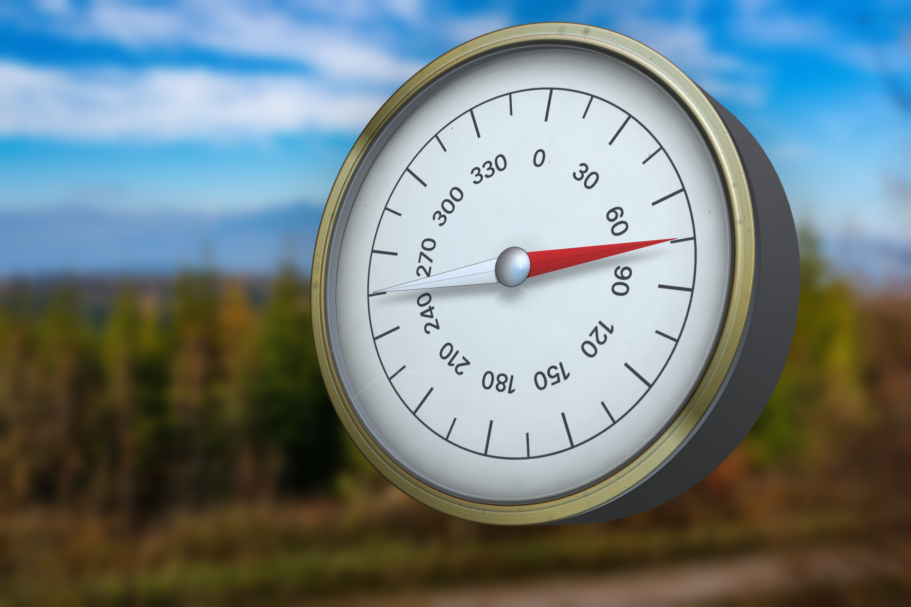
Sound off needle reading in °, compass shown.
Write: 75 °
